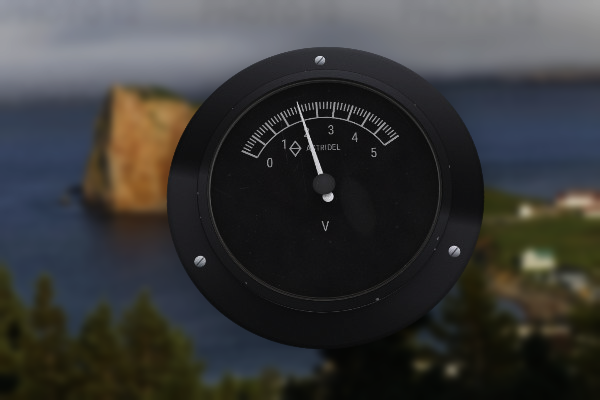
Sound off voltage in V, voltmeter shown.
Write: 2 V
